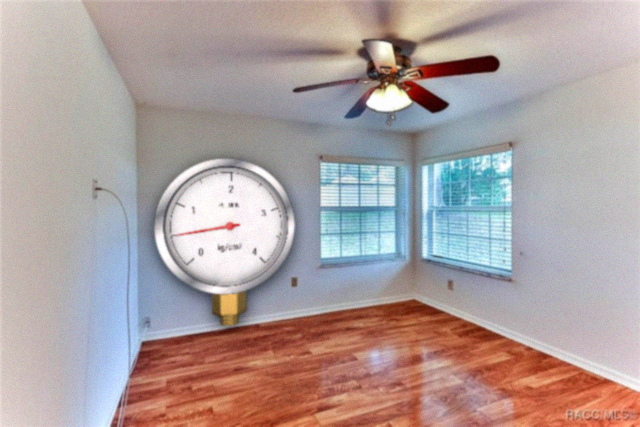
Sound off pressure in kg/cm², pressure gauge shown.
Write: 0.5 kg/cm²
